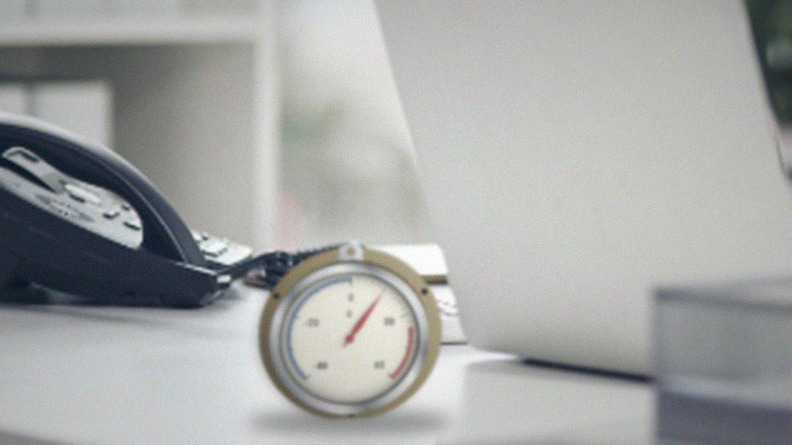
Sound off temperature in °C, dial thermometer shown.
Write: 10 °C
